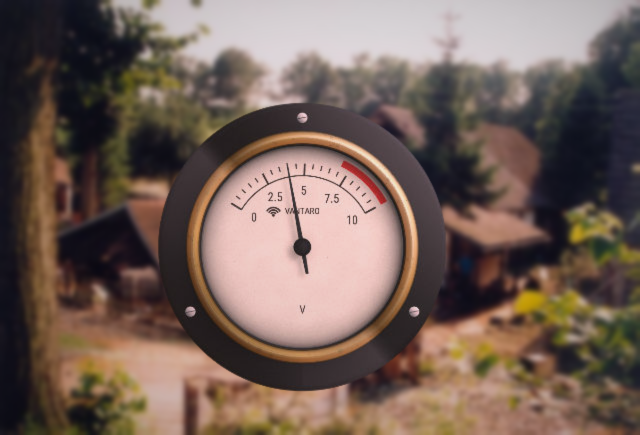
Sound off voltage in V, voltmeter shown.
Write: 4 V
